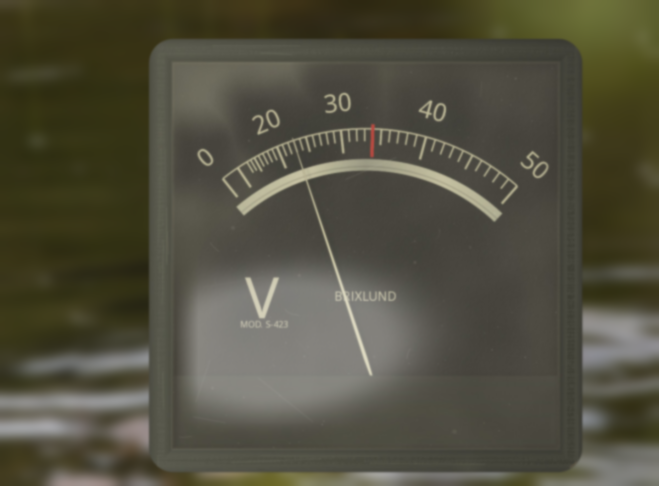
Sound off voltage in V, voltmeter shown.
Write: 23 V
